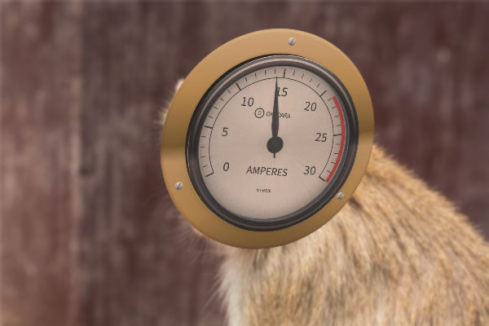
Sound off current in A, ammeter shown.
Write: 14 A
